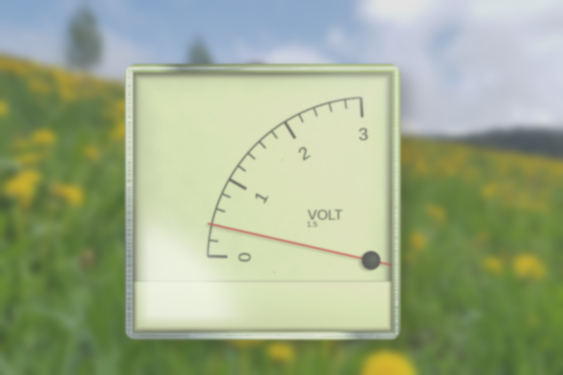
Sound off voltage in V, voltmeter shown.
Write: 0.4 V
